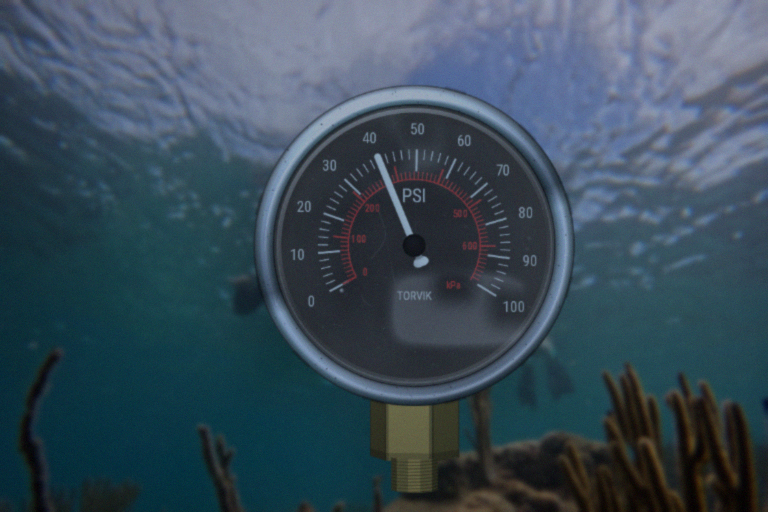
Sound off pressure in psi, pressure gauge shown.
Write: 40 psi
